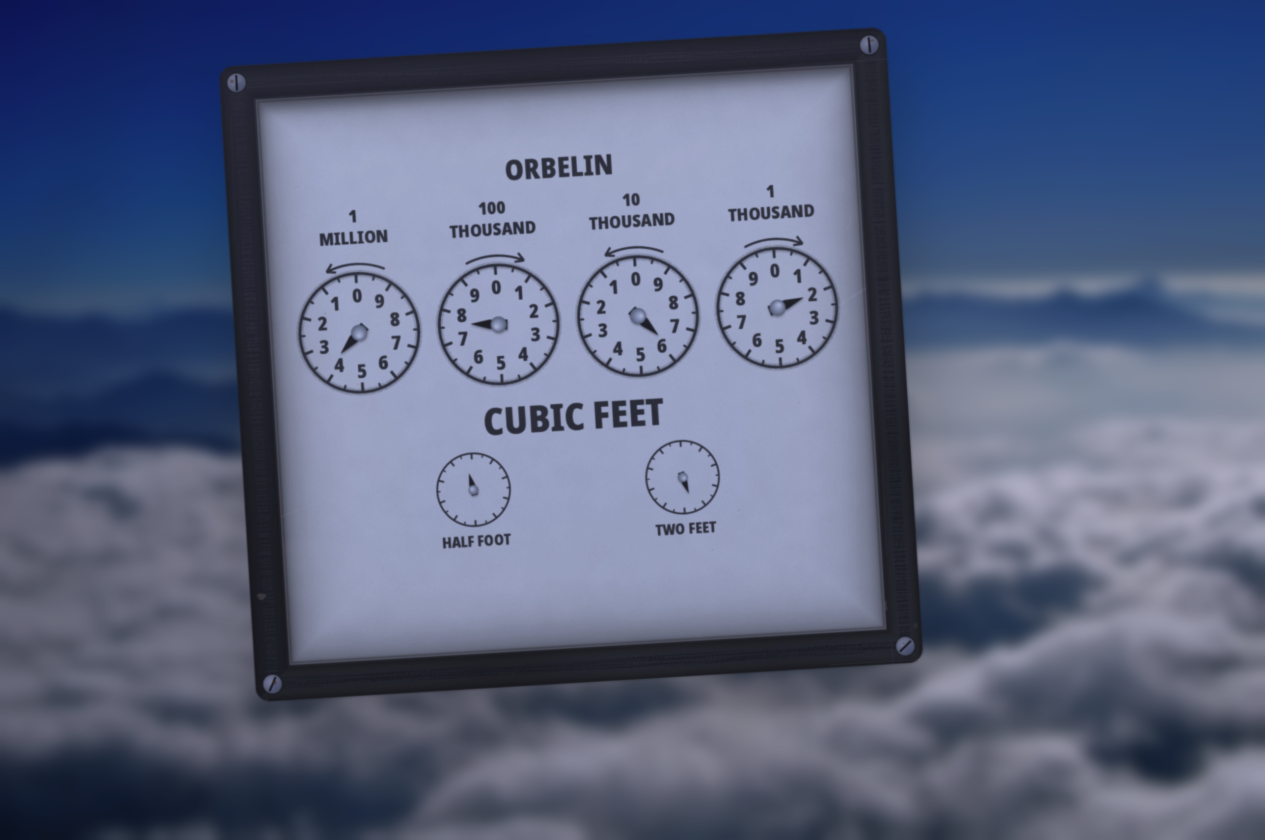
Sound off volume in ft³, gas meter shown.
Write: 376200 ft³
